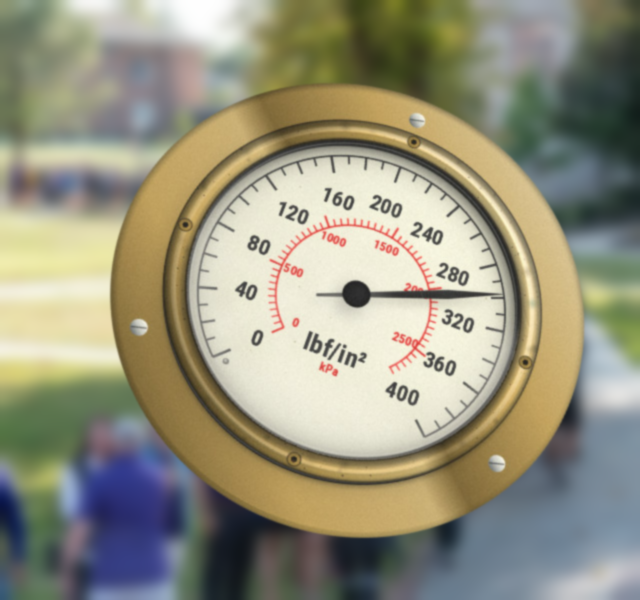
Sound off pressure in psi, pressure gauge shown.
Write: 300 psi
